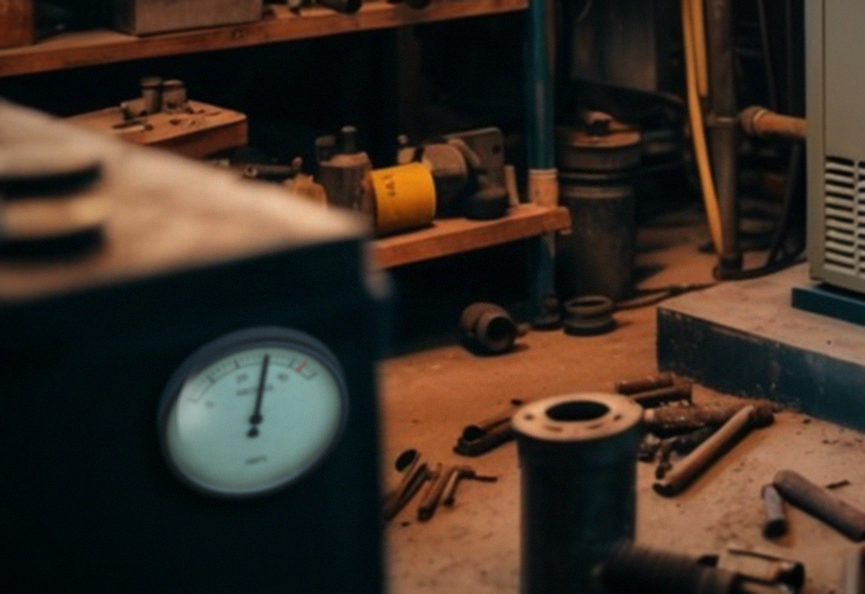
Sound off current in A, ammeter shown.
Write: 30 A
